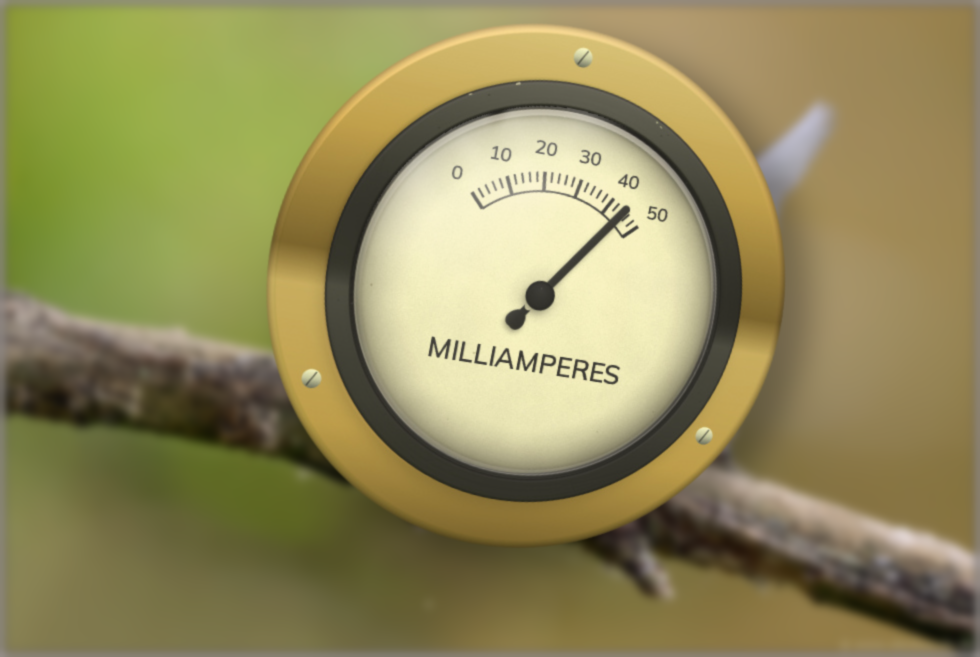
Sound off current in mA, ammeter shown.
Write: 44 mA
